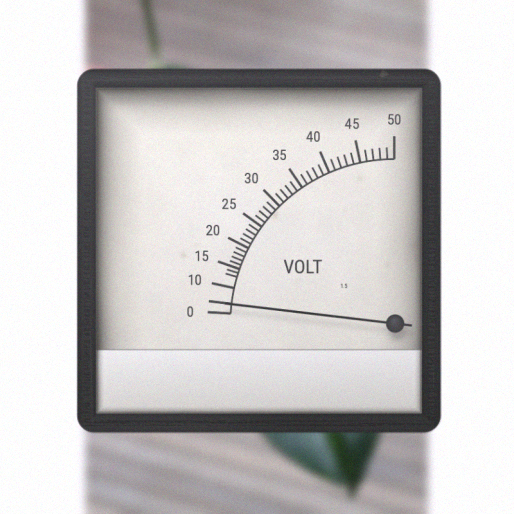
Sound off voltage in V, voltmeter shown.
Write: 5 V
